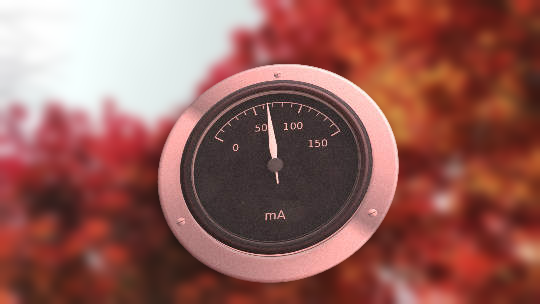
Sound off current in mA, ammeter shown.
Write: 65 mA
